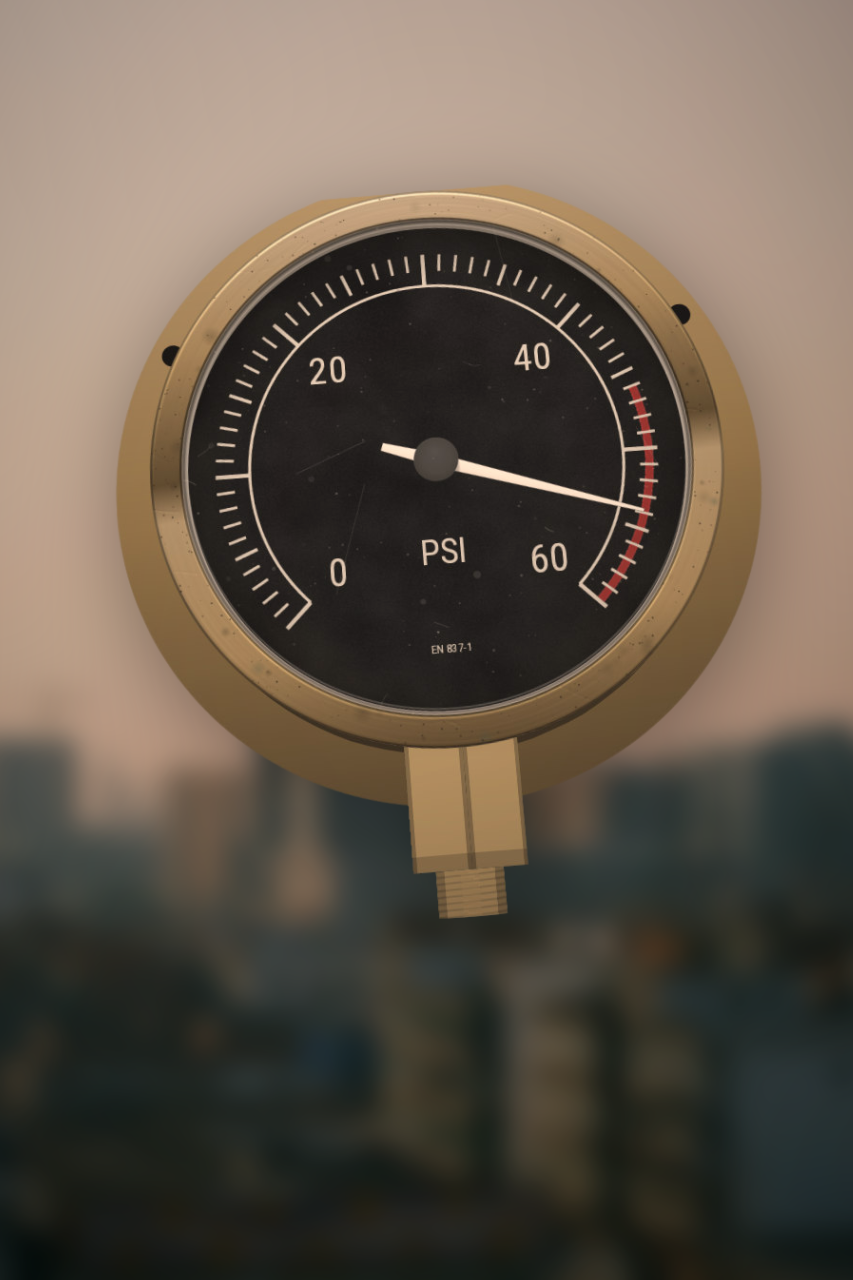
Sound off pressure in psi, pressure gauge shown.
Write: 54 psi
